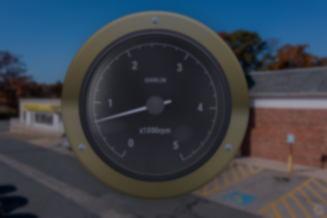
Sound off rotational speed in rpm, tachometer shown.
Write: 700 rpm
